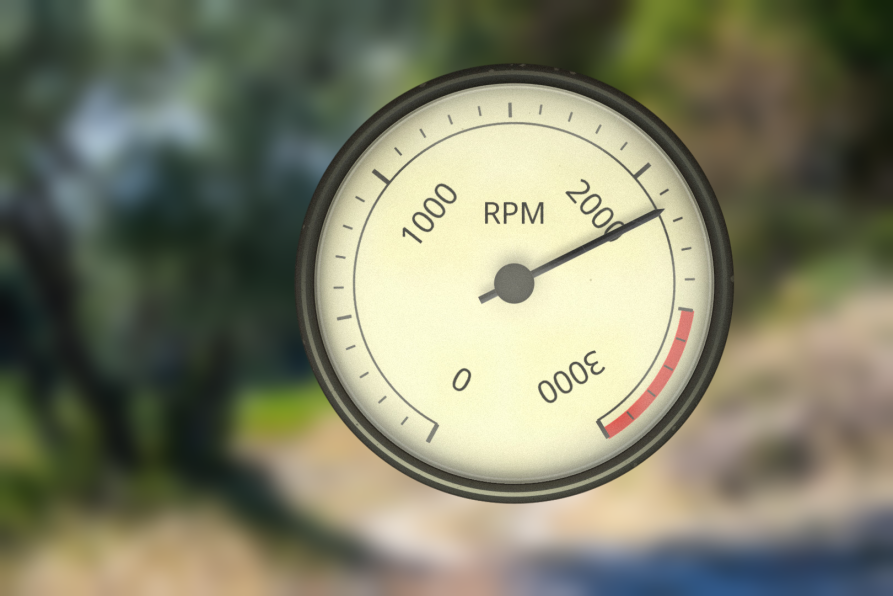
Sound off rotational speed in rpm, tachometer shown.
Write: 2150 rpm
